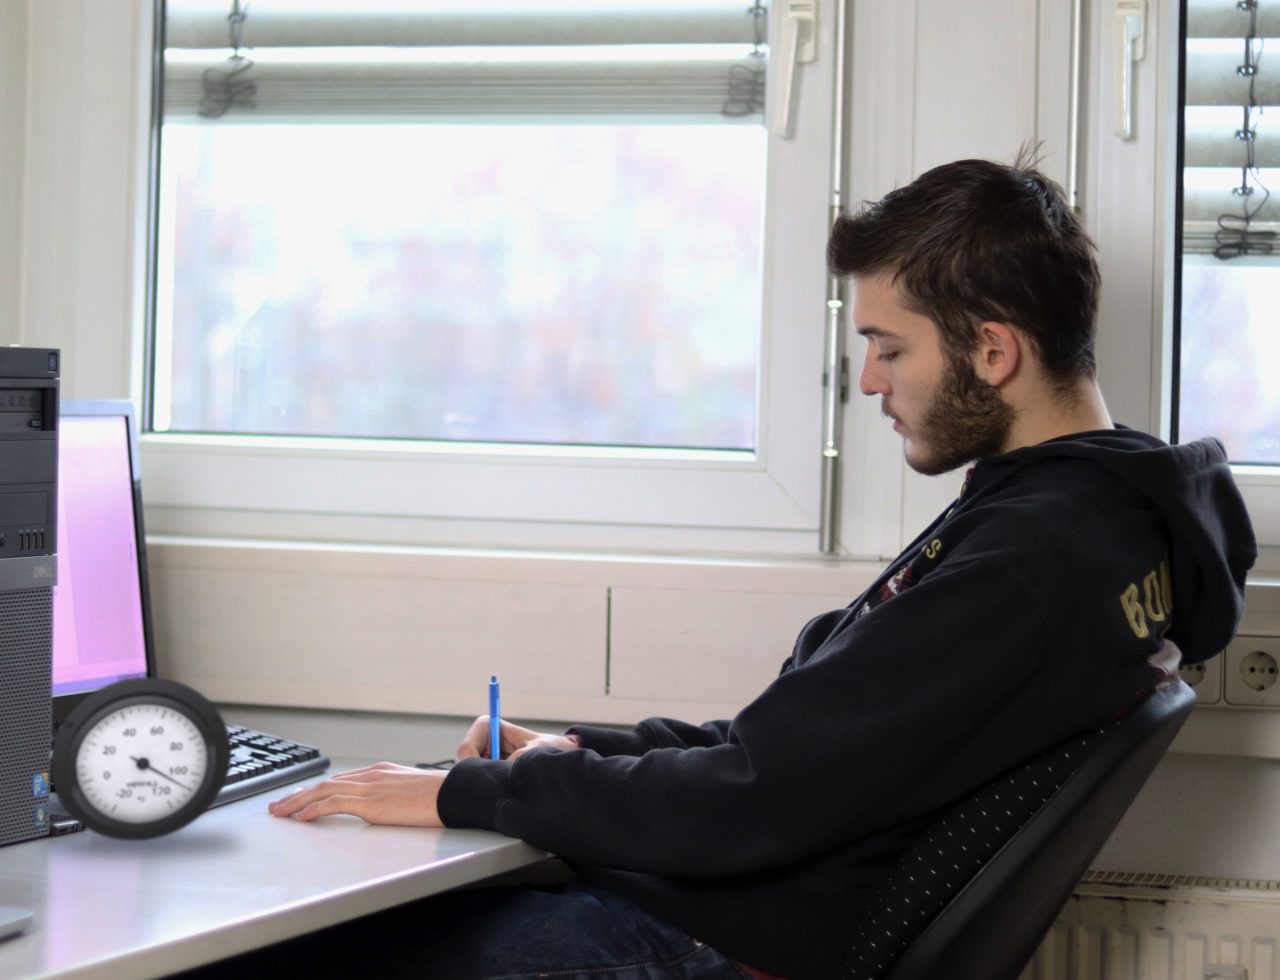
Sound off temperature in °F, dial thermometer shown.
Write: 108 °F
